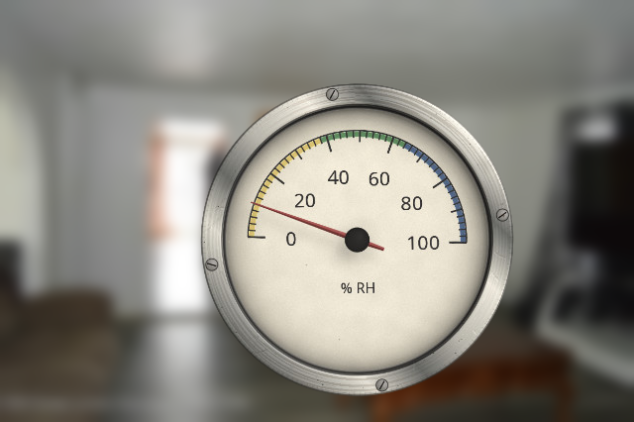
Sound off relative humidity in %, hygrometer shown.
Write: 10 %
